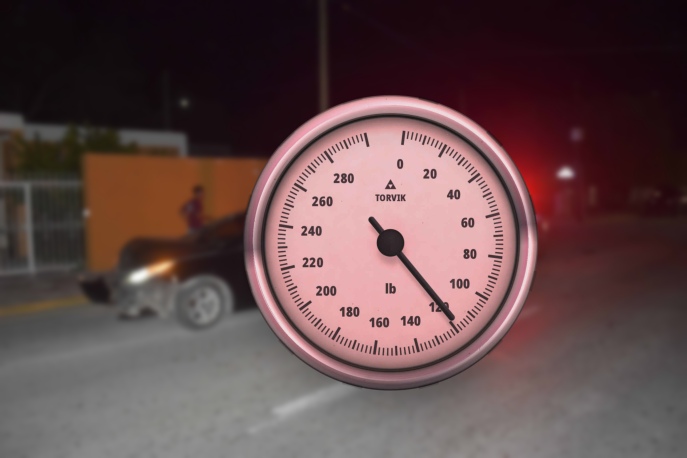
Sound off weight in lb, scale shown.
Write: 118 lb
